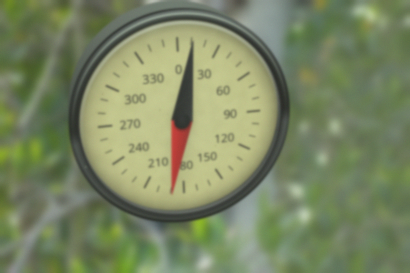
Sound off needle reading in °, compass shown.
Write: 190 °
